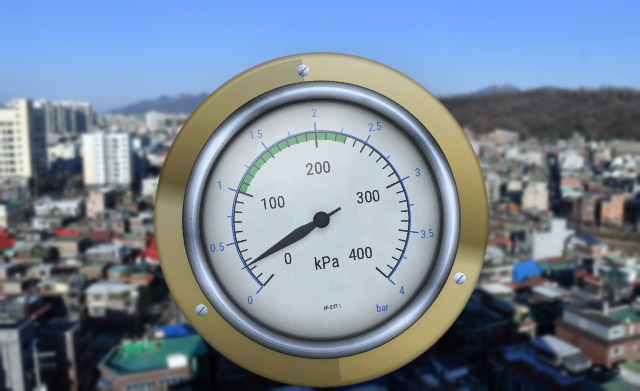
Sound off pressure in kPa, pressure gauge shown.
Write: 25 kPa
